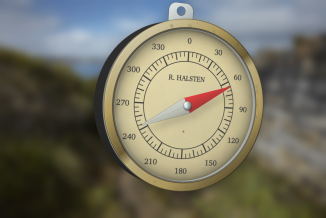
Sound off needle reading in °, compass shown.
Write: 65 °
